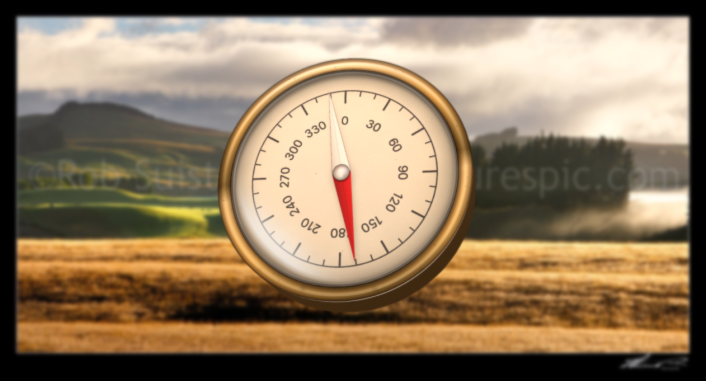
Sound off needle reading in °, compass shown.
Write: 170 °
